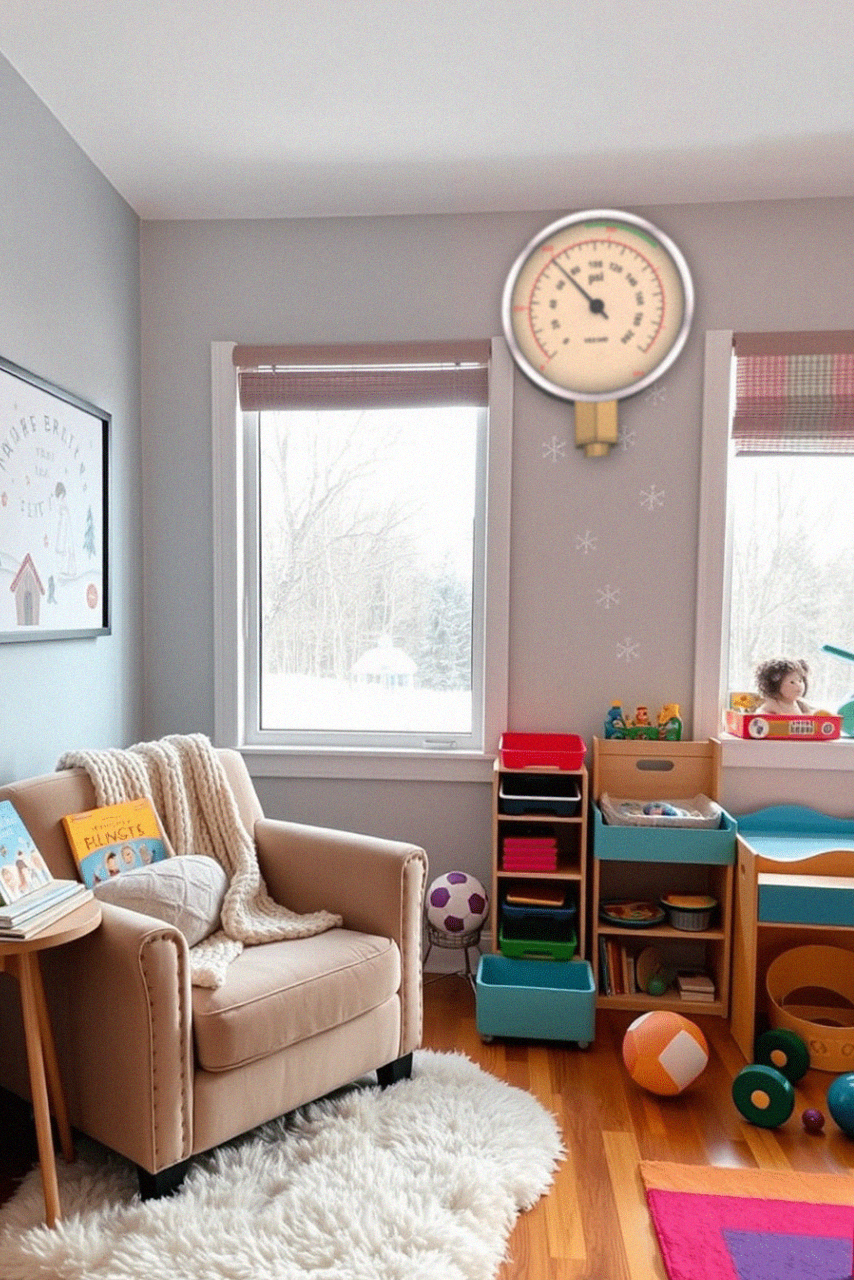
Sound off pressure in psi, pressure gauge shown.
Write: 70 psi
